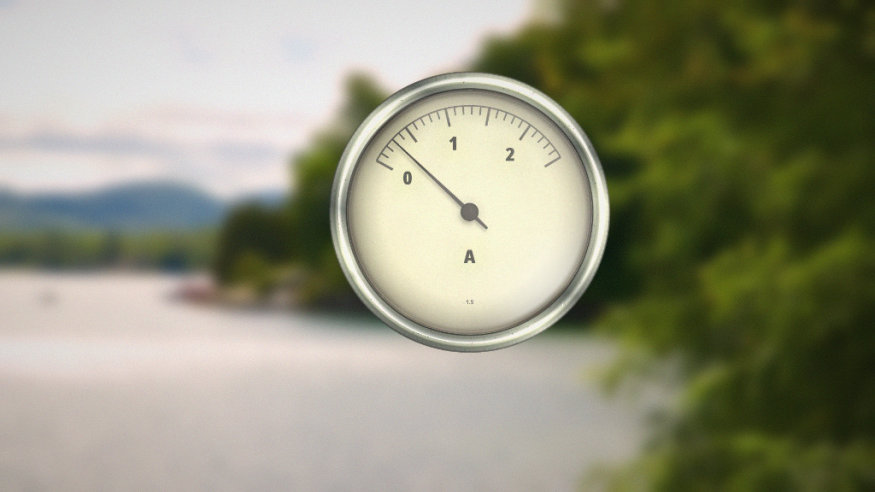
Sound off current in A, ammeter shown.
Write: 0.3 A
